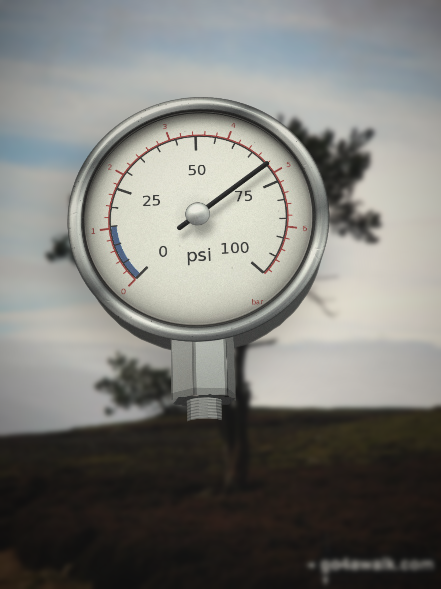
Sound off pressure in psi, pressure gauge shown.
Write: 70 psi
